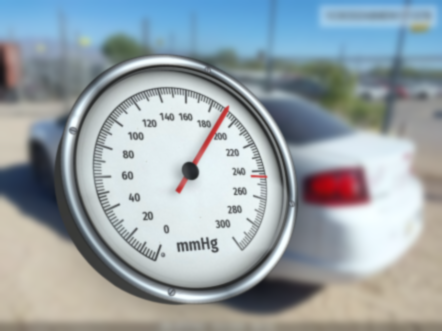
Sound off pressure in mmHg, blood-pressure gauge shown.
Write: 190 mmHg
